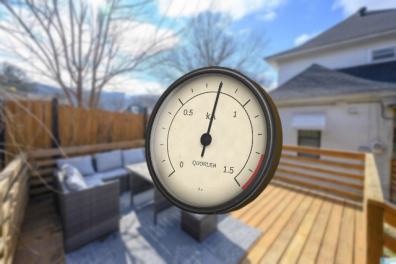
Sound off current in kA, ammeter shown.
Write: 0.8 kA
